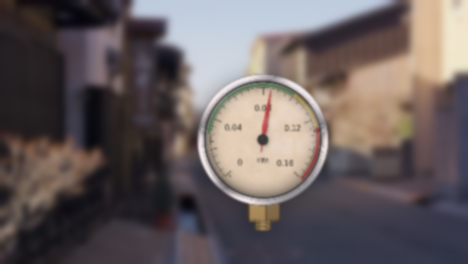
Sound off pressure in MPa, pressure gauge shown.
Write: 0.085 MPa
